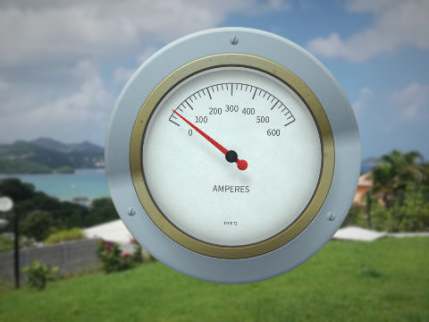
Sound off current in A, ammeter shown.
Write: 40 A
